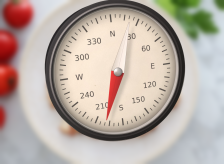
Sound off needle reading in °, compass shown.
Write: 200 °
